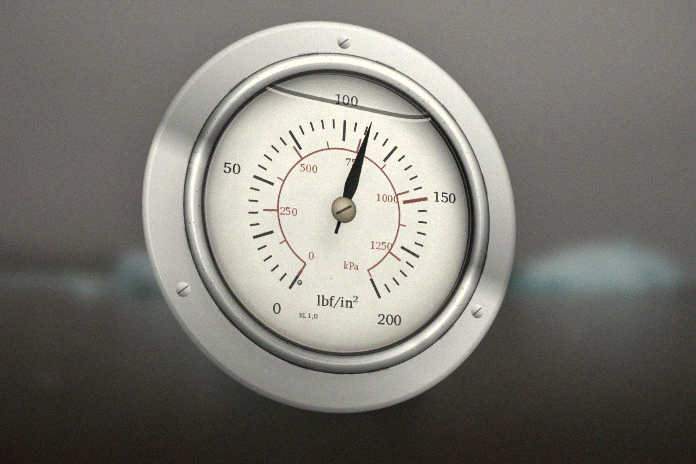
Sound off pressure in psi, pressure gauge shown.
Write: 110 psi
